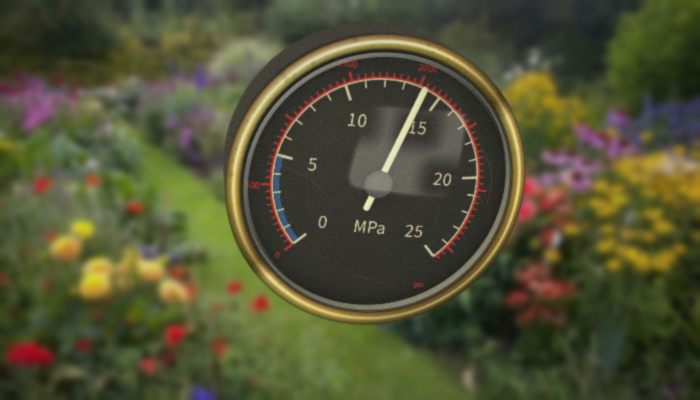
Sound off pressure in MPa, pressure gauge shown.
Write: 14 MPa
